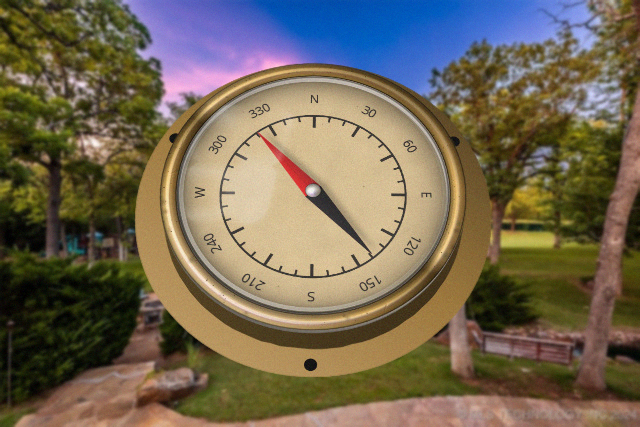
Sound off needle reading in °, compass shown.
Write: 320 °
